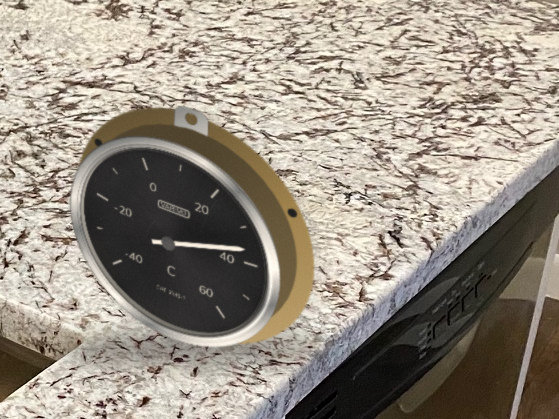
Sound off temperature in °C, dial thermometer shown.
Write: 35 °C
